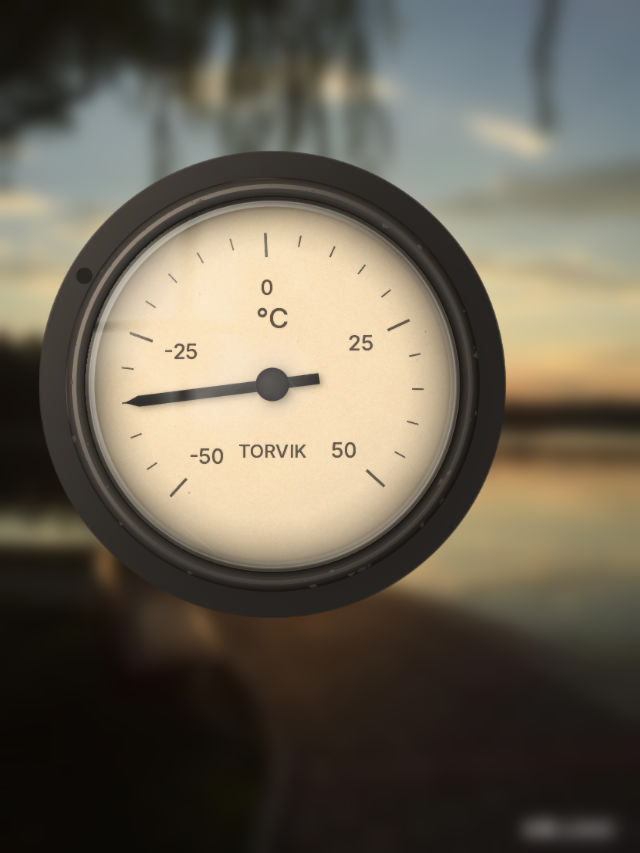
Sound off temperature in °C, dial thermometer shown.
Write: -35 °C
